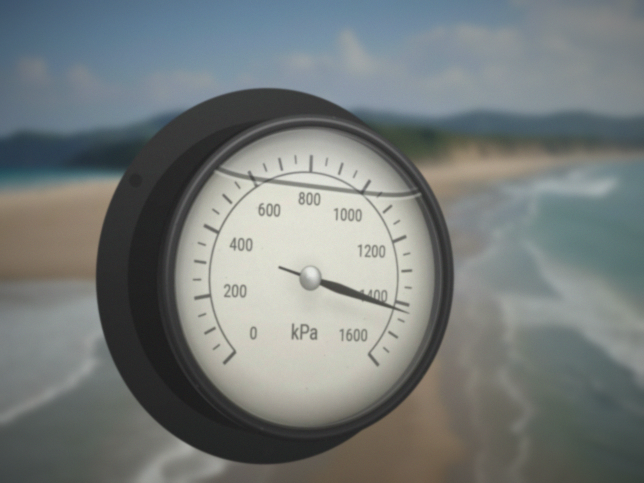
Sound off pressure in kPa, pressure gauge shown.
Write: 1425 kPa
